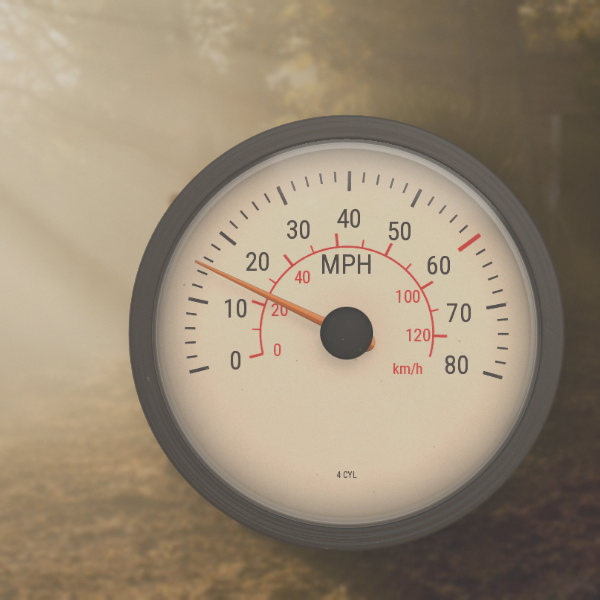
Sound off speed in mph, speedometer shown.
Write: 15 mph
